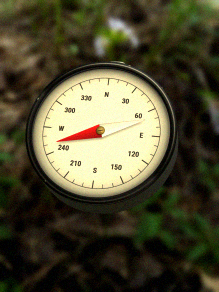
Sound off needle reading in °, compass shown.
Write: 250 °
